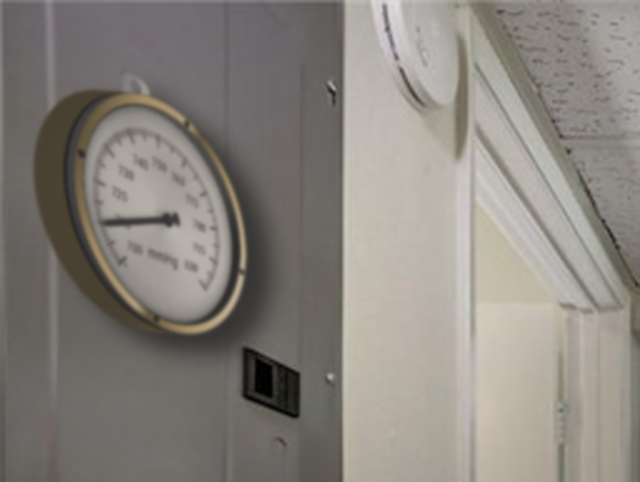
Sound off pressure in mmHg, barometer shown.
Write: 710 mmHg
